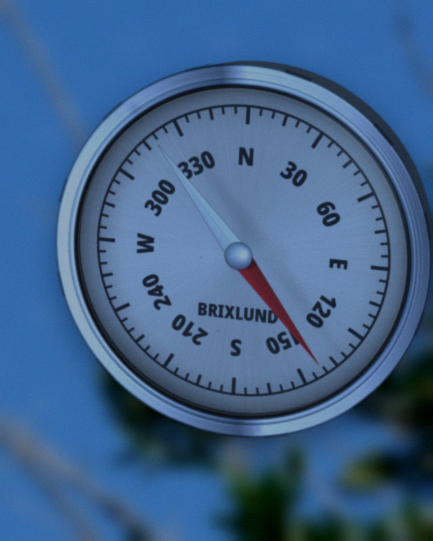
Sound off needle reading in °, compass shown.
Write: 140 °
